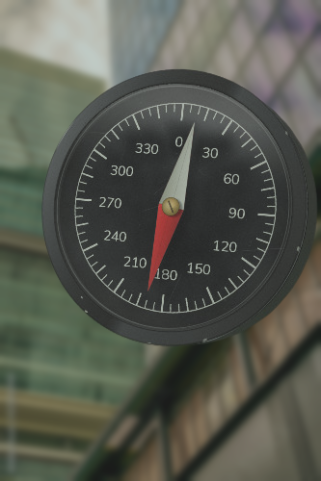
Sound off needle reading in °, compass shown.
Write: 190 °
